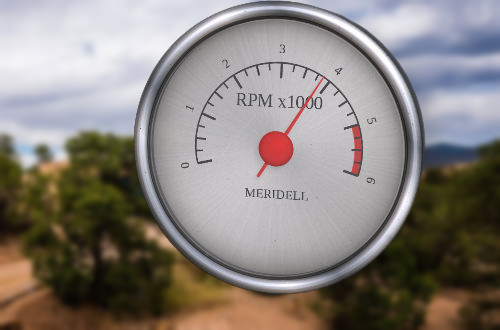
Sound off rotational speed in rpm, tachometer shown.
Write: 3875 rpm
